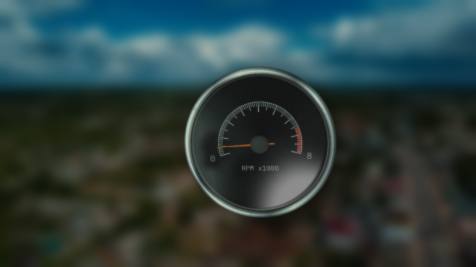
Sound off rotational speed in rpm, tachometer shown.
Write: 500 rpm
